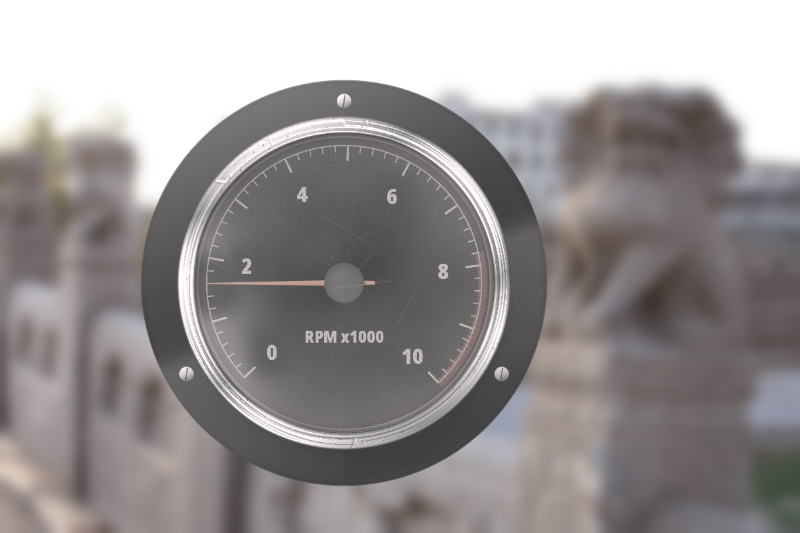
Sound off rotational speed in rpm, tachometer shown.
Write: 1600 rpm
